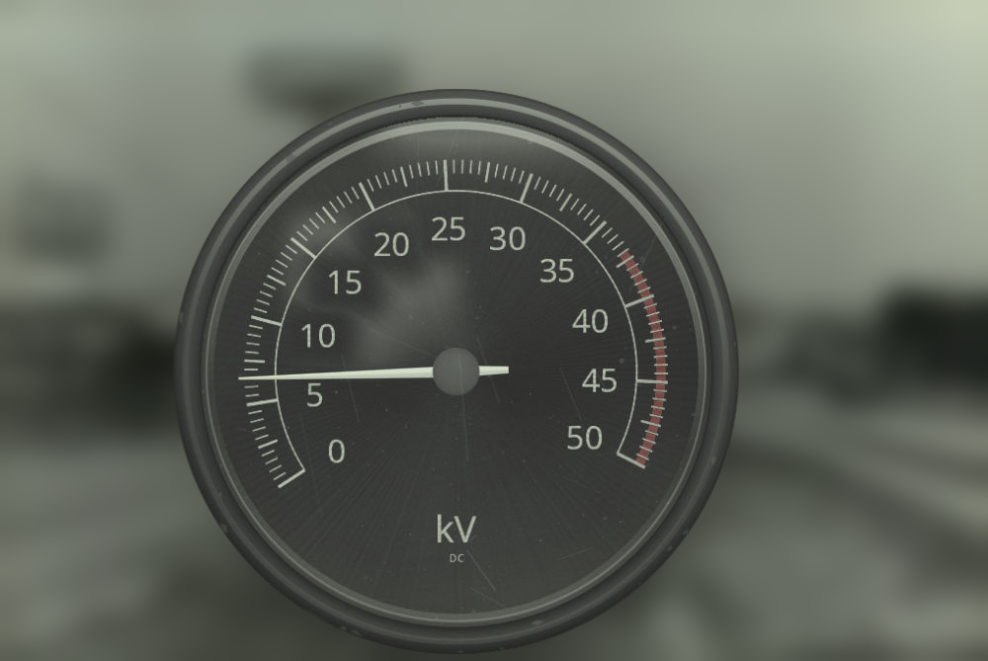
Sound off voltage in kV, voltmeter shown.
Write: 6.5 kV
